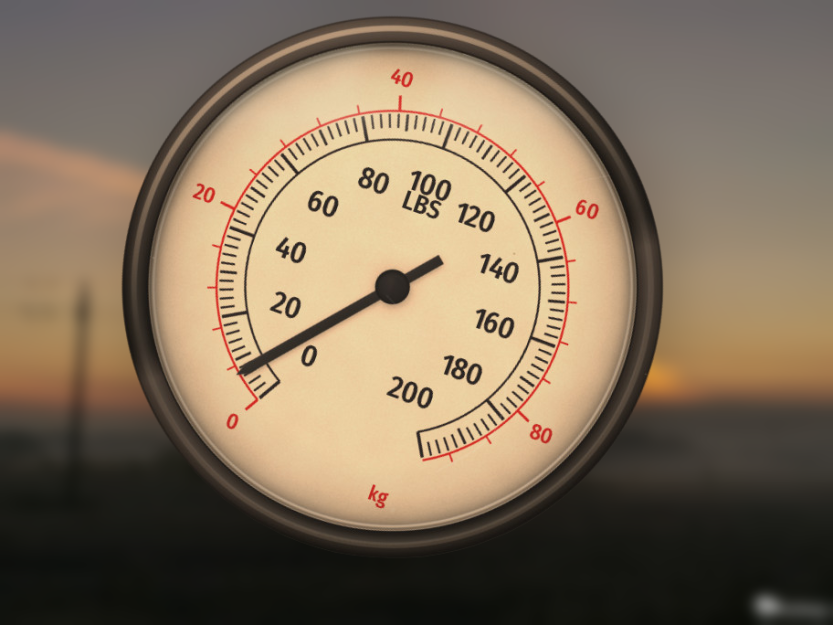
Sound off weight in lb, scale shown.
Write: 7 lb
